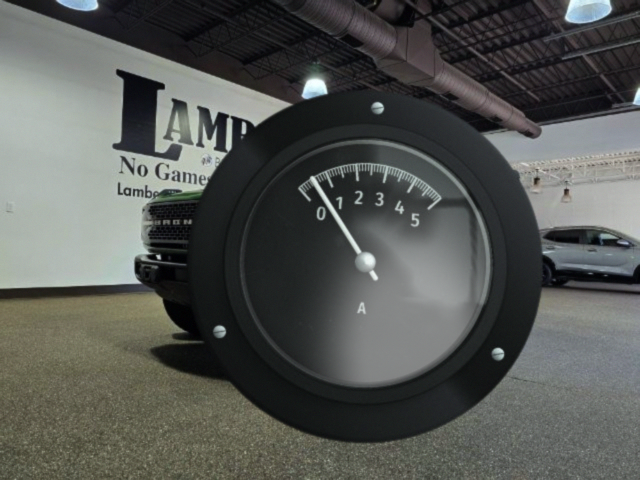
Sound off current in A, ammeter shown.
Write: 0.5 A
